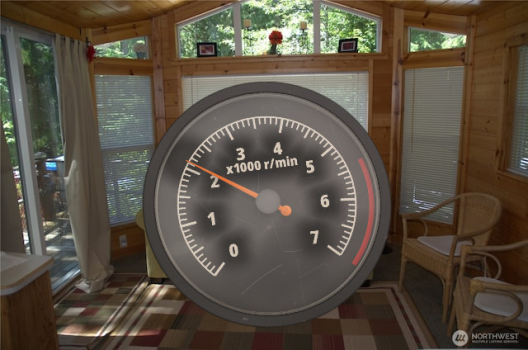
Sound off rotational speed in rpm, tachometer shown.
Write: 2100 rpm
